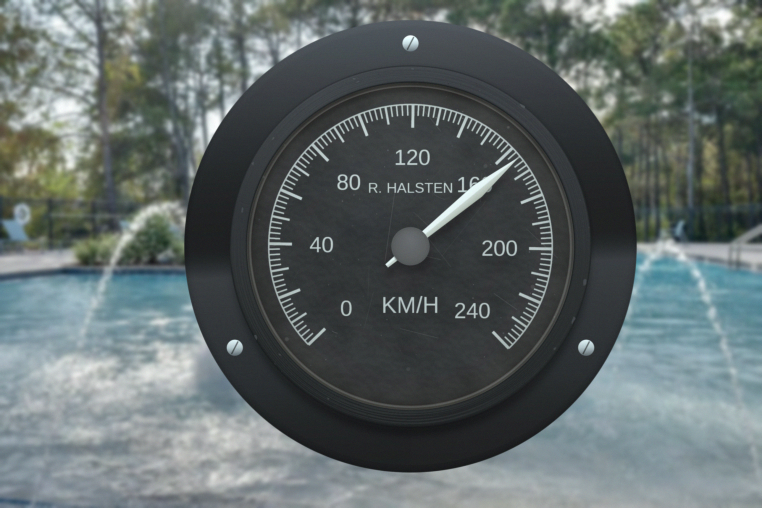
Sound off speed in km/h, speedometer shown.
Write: 164 km/h
